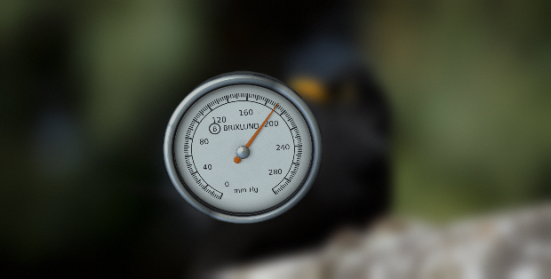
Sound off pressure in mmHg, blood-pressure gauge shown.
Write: 190 mmHg
